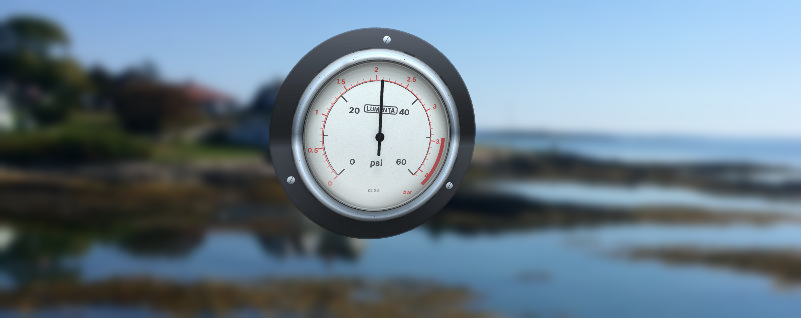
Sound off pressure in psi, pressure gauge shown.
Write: 30 psi
